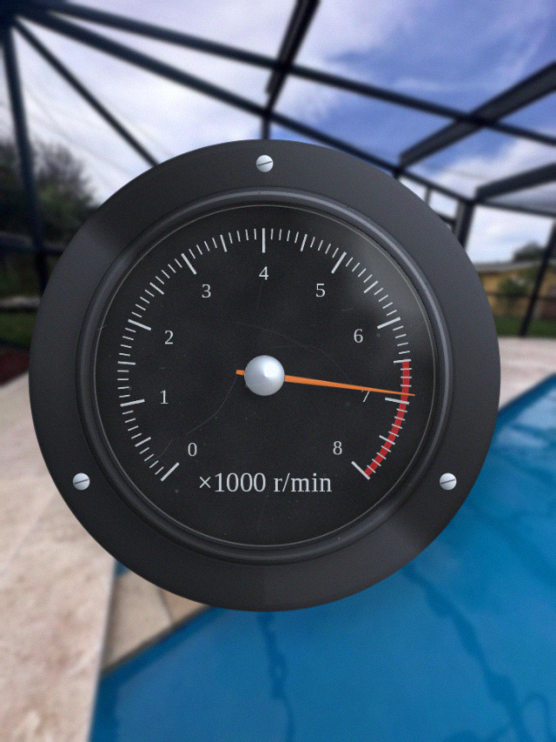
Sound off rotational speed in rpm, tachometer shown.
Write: 6900 rpm
